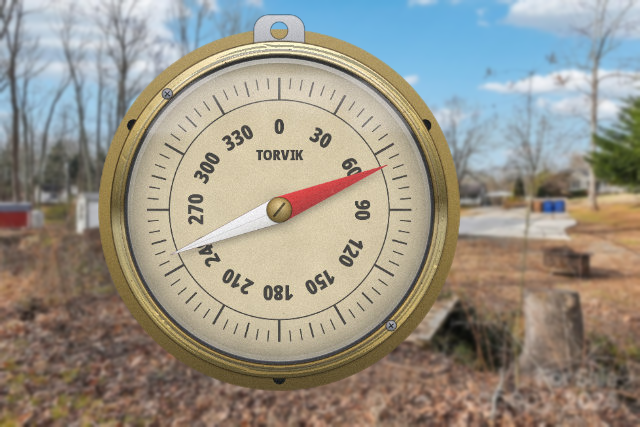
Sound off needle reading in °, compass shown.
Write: 67.5 °
